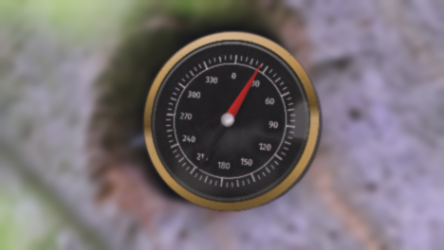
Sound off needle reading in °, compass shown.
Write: 25 °
